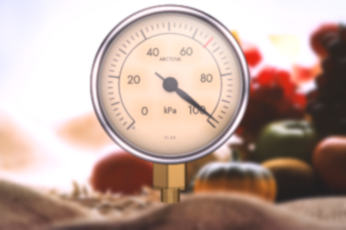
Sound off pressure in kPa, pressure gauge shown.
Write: 98 kPa
